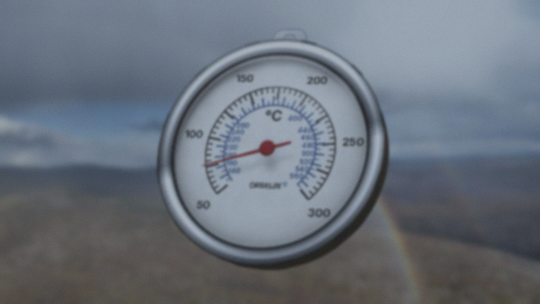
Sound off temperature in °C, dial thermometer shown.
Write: 75 °C
